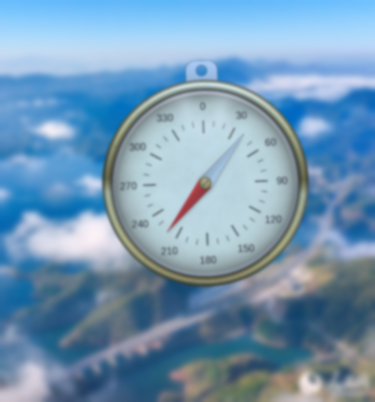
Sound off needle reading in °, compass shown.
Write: 220 °
